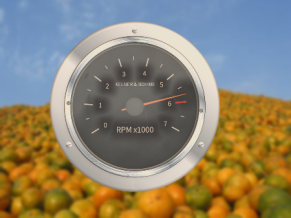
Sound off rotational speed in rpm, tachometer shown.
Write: 5750 rpm
